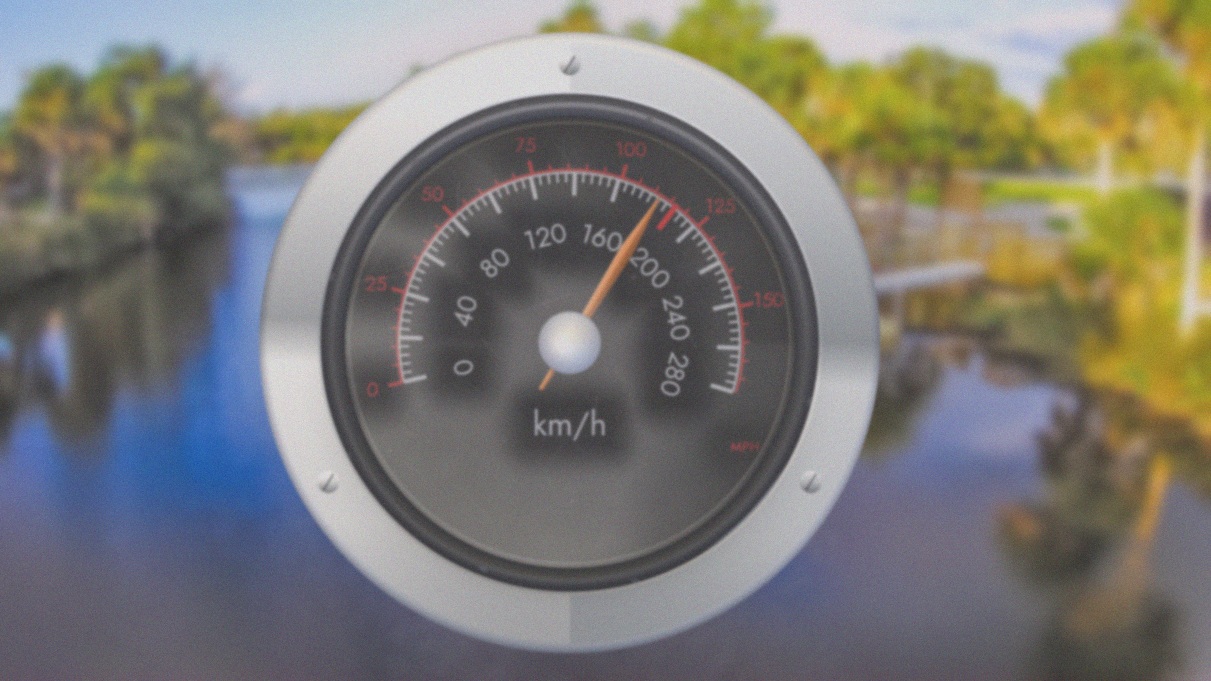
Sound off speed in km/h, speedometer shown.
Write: 180 km/h
